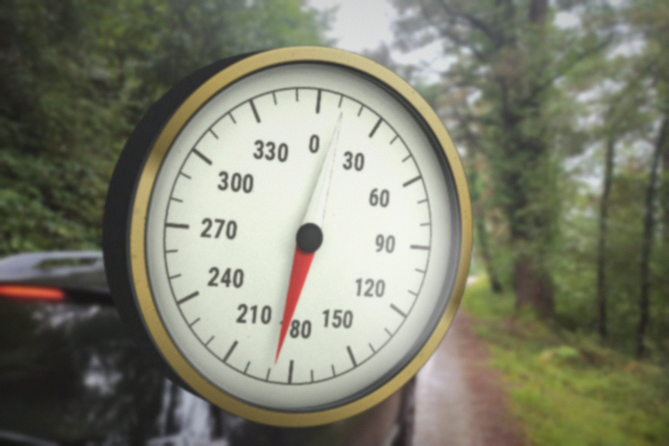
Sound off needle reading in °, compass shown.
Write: 190 °
